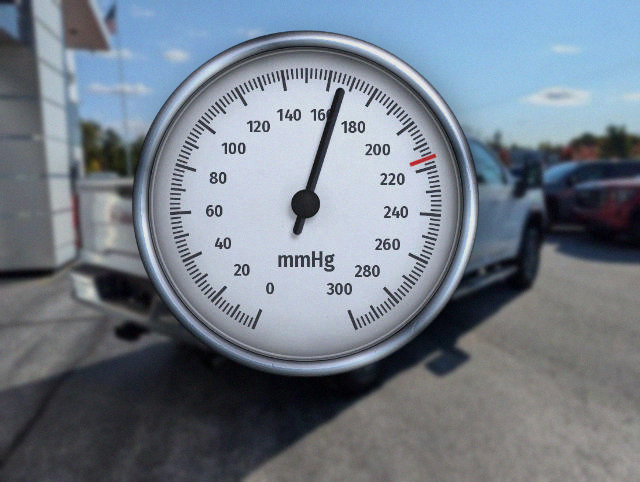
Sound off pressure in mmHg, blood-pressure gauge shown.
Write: 166 mmHg
